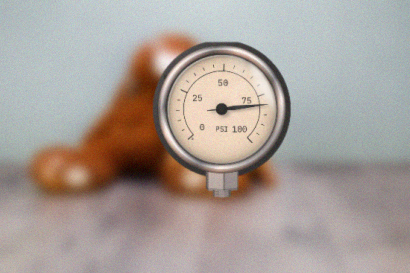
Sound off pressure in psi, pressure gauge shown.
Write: 80 psi
